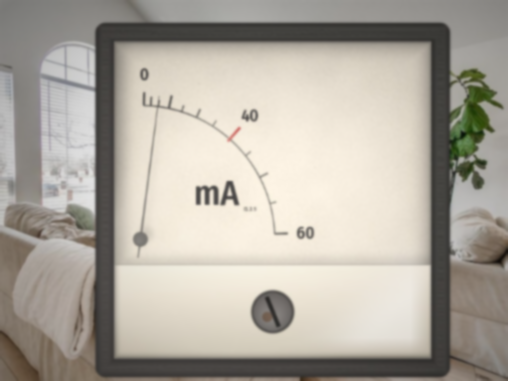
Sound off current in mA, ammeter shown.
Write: 15 mA
